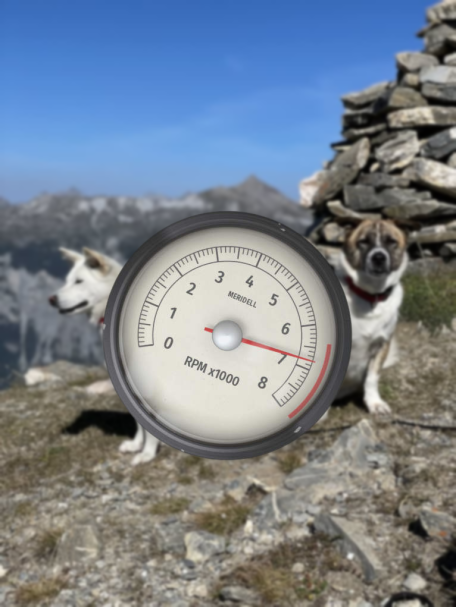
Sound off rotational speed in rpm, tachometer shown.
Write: 6800 rpm
